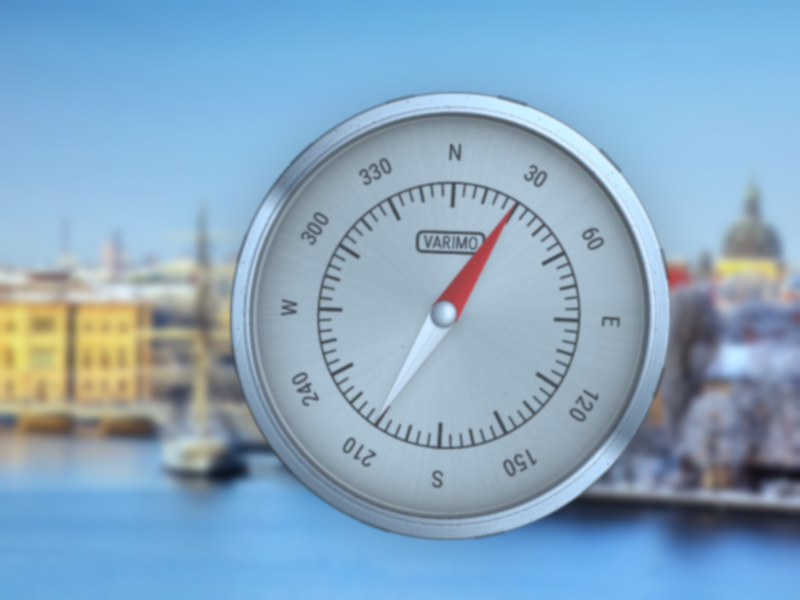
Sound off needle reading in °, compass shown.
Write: 30 °
